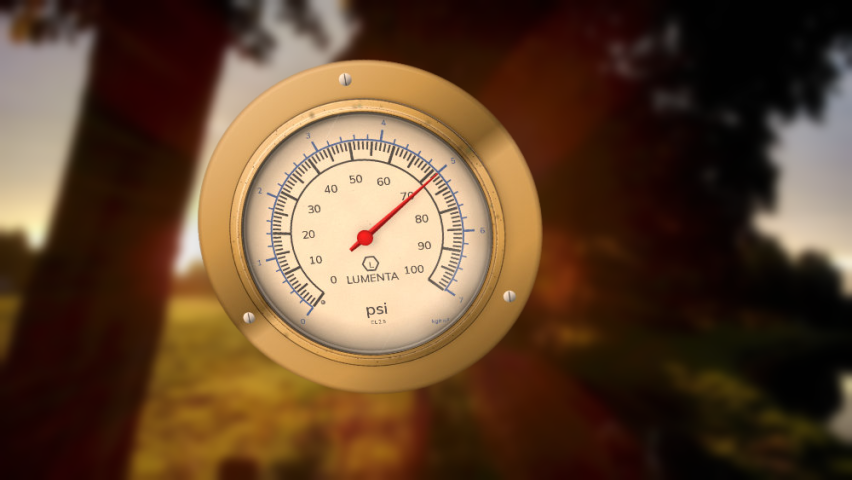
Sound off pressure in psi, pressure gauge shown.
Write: 71 psi
